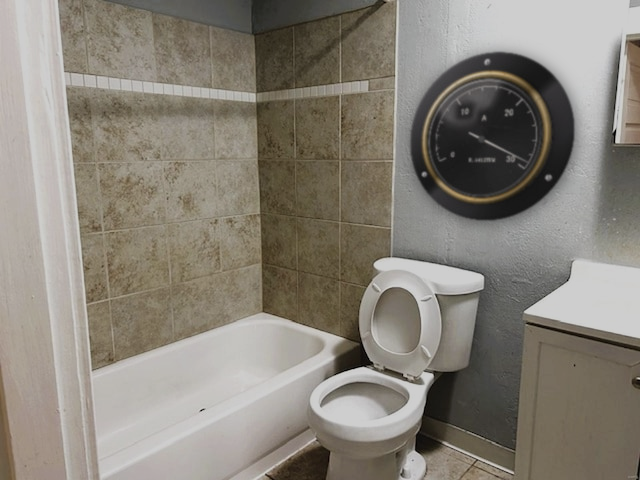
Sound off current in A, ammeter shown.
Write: 29 A
